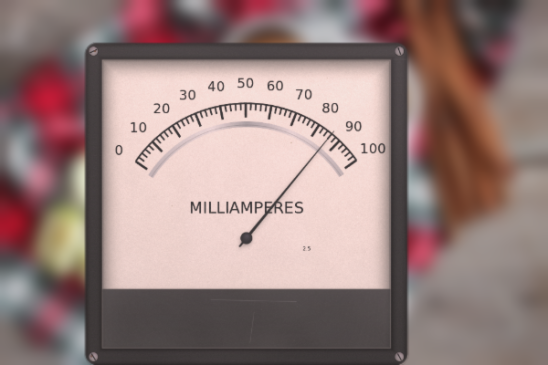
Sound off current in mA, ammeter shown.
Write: 86 mA
